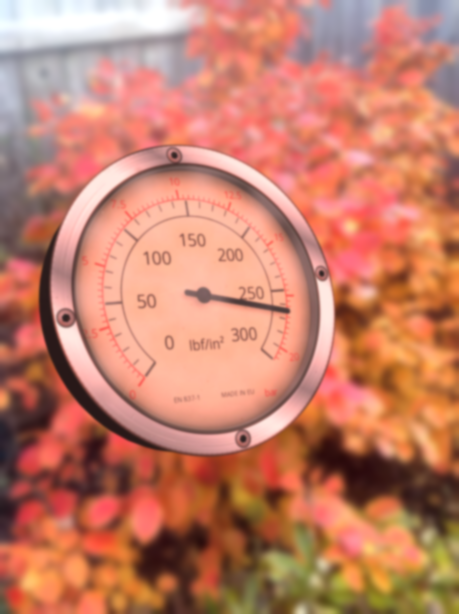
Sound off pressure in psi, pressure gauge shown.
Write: 265 psi
